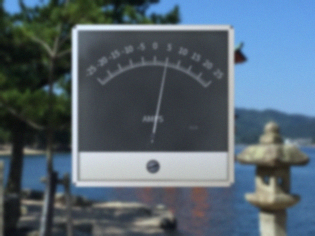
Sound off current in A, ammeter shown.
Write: 5 A
